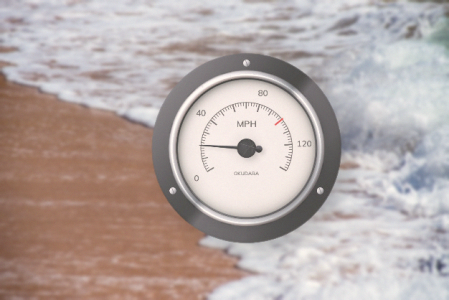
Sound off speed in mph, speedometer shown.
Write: 20 mph
